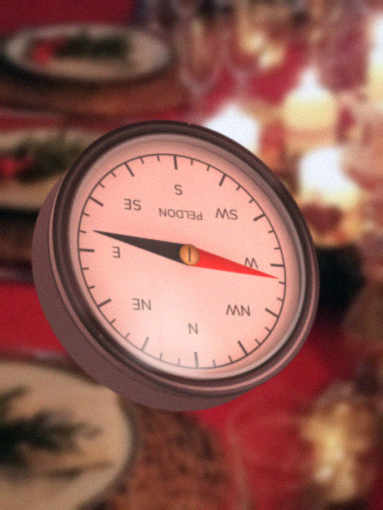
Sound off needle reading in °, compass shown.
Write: 280 °
